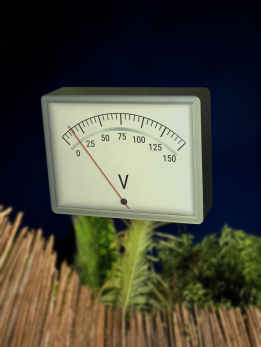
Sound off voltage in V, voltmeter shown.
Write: 15 V
